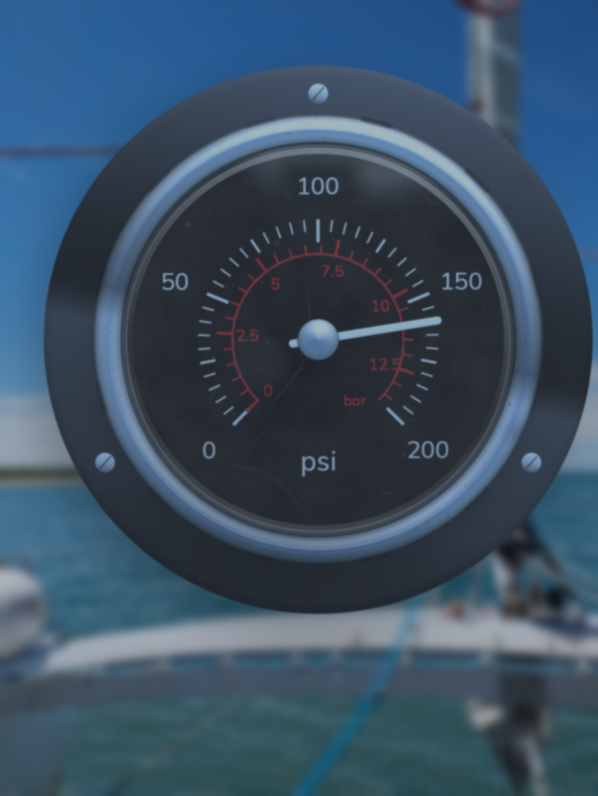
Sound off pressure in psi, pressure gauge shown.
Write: 160 psi
